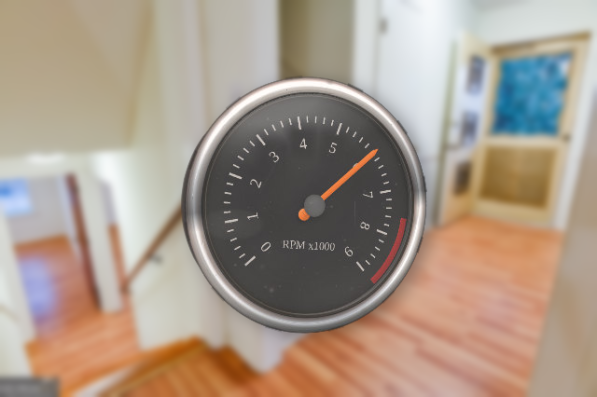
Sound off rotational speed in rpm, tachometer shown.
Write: 6000 rpm
